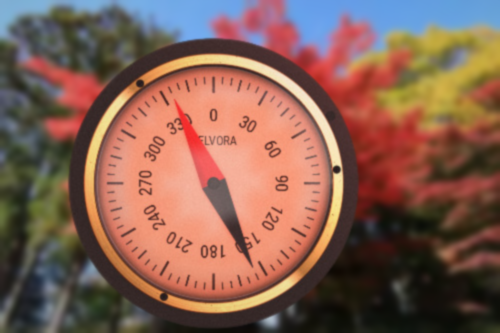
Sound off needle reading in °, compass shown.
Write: 335 °
